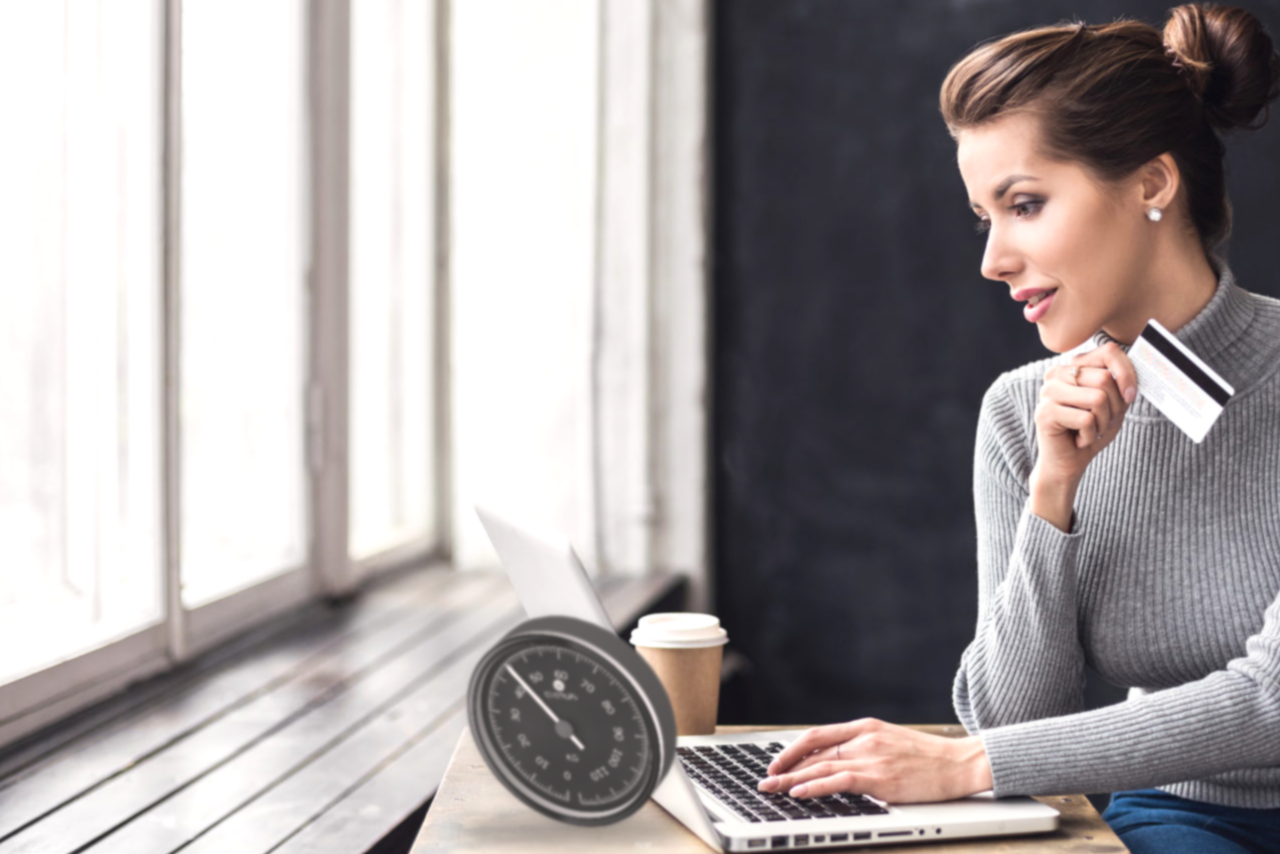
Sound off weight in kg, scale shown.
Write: 45 kg
